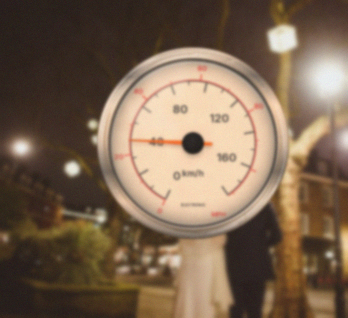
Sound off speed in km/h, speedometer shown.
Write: 40 km/h
